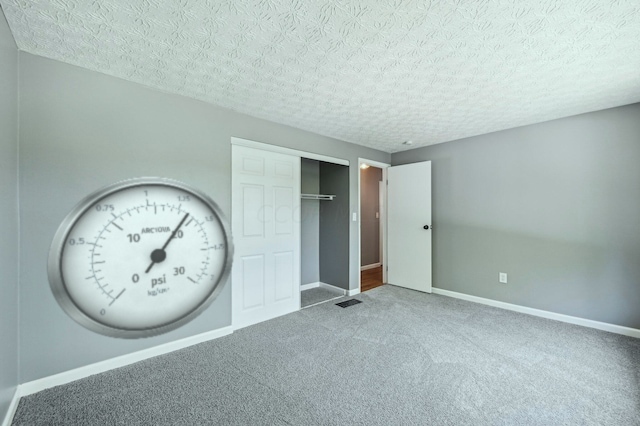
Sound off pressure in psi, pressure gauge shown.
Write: 19 psi
